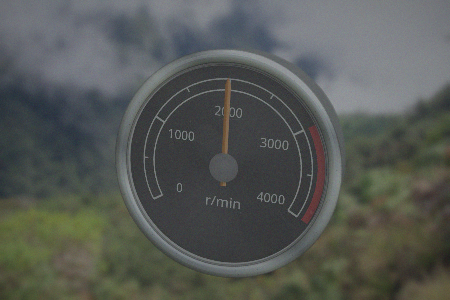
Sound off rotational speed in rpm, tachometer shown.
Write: 2000 rpm
